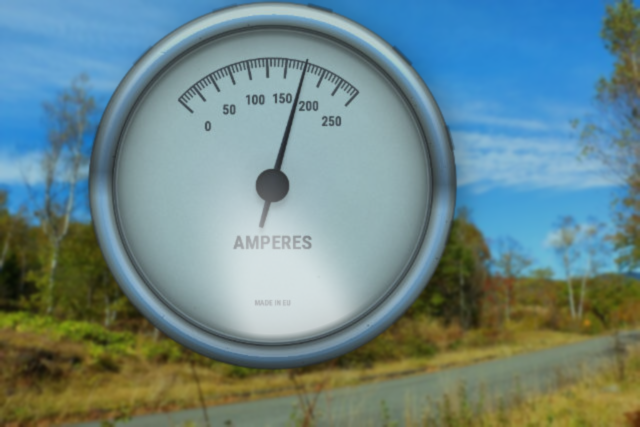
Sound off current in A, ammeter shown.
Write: 175 A
